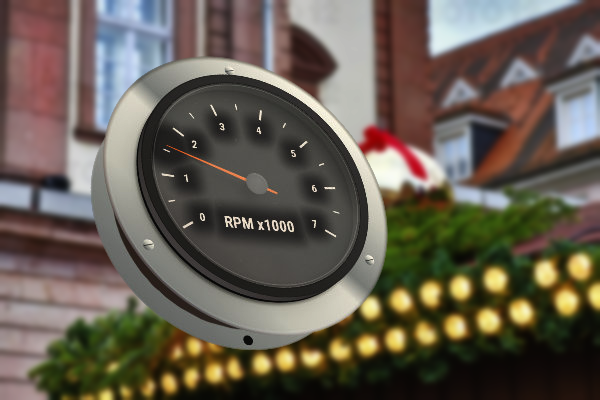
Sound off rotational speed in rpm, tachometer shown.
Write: 1500 rpm
